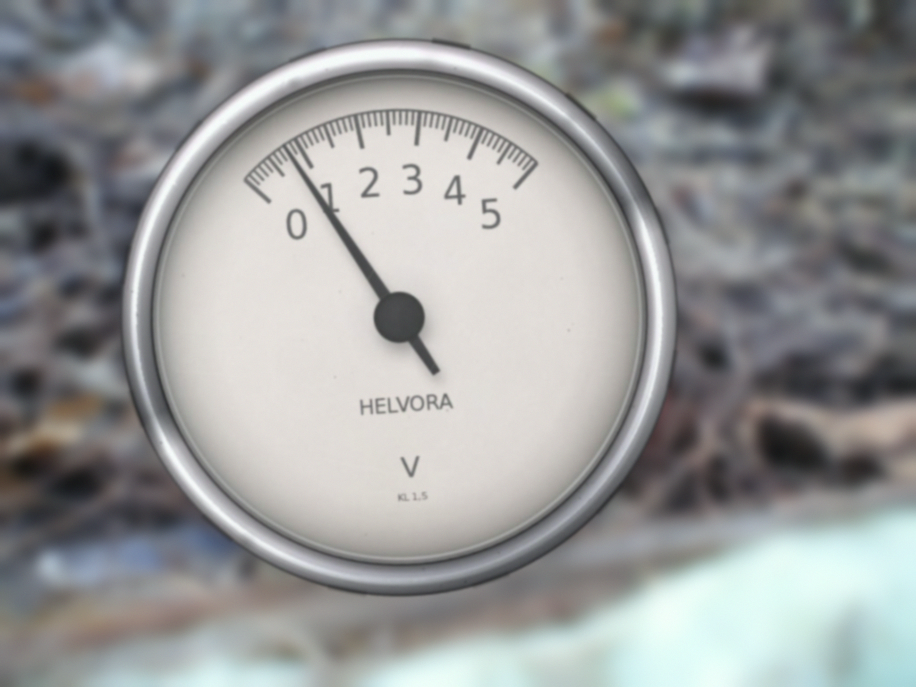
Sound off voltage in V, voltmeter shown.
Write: 0.8 V
